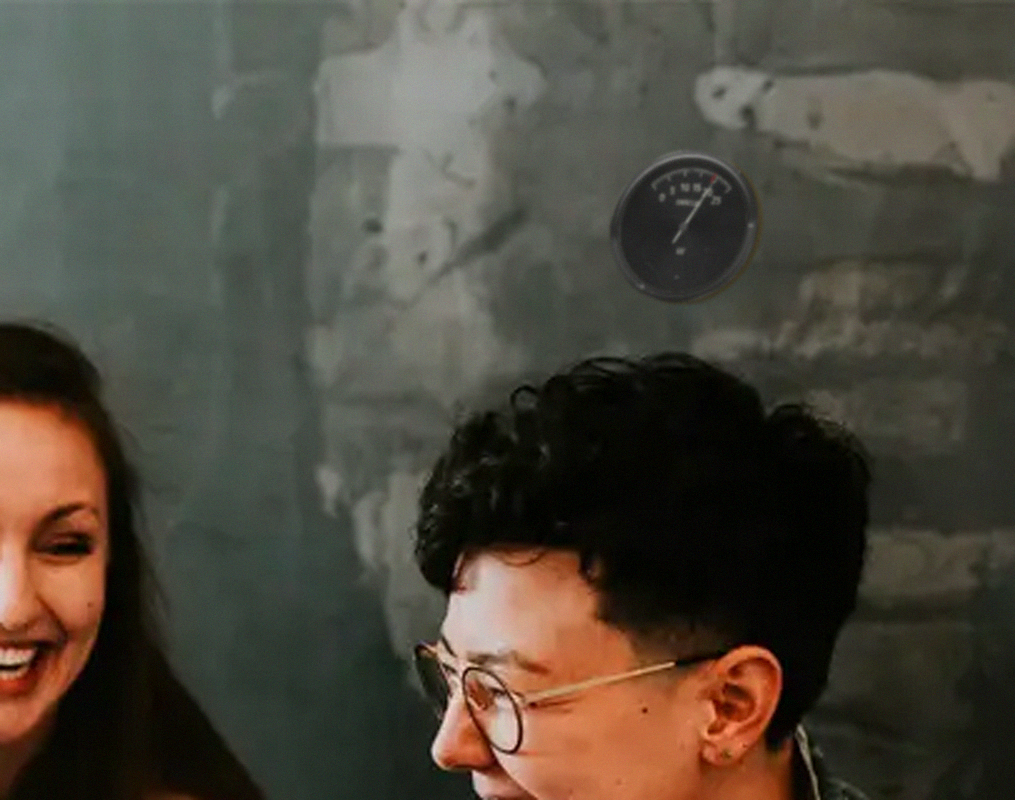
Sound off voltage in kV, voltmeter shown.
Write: 20 kV
